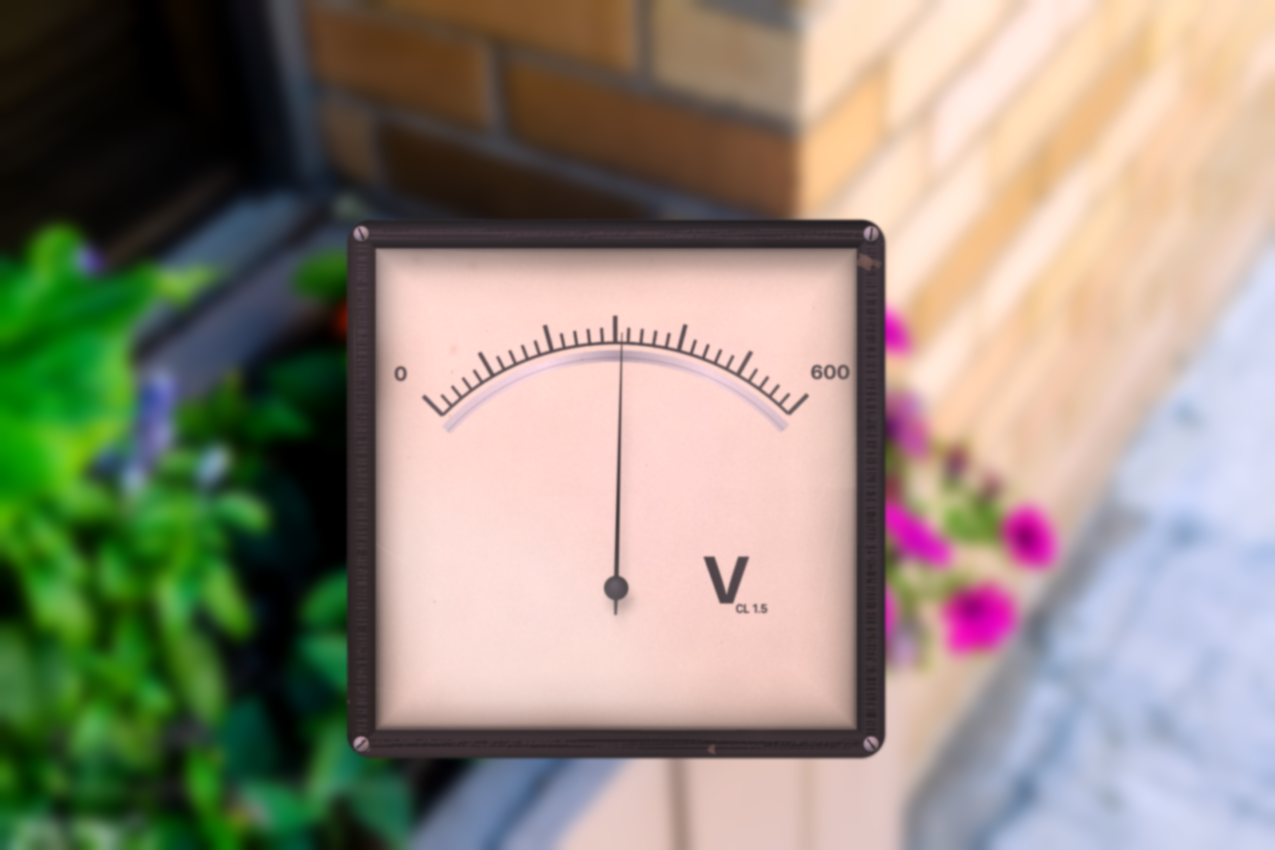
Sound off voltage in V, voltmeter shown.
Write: 310 V
